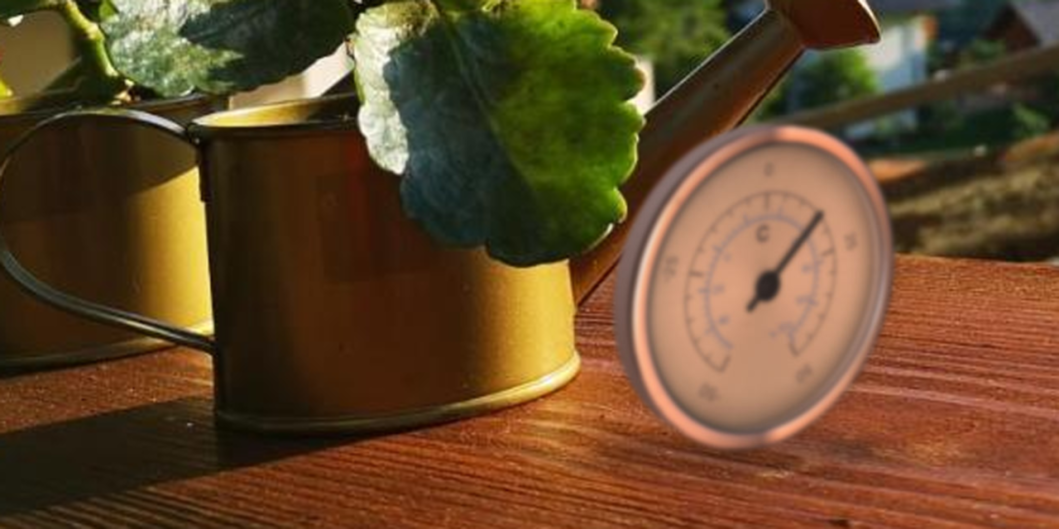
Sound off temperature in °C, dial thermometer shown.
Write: 15 °C
